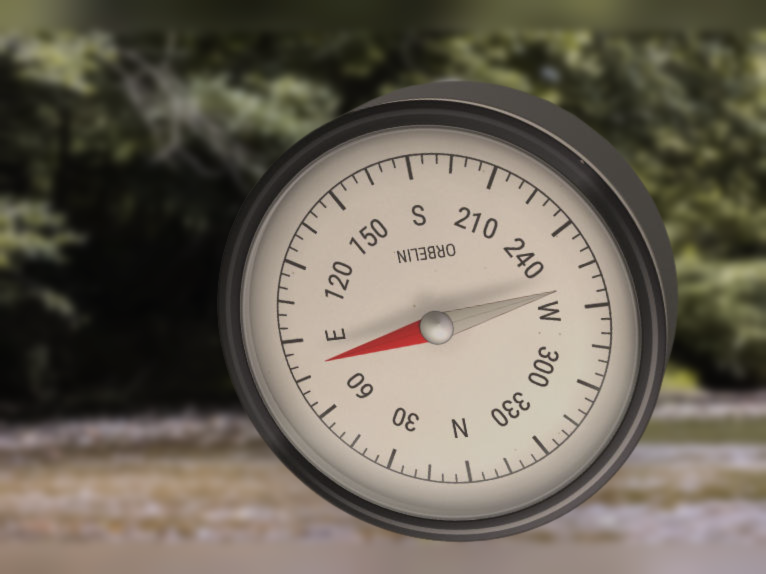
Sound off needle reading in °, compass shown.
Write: 80 °
